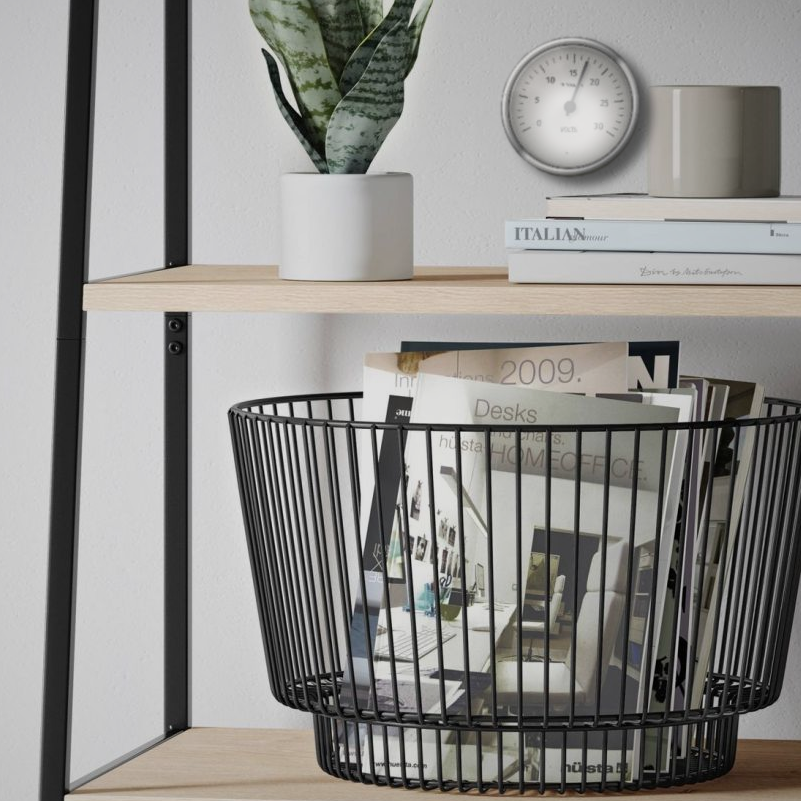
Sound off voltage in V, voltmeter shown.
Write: 17 V
